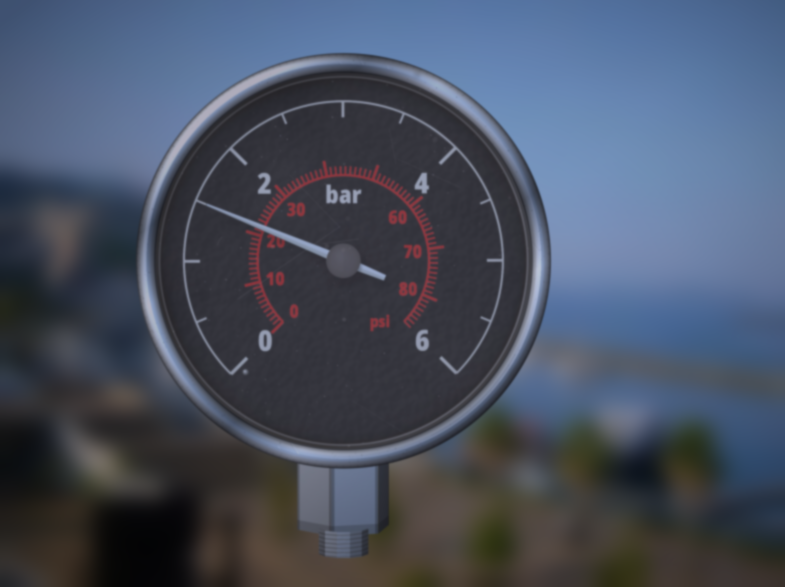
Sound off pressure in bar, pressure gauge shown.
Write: 1.5 bar
